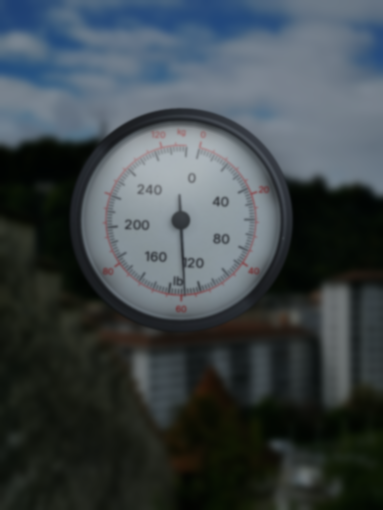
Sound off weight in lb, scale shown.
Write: 130 lb
